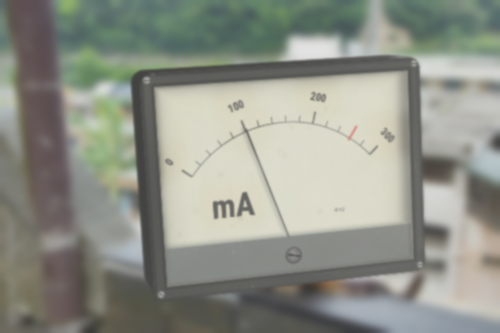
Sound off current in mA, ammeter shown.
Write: 100 mA
